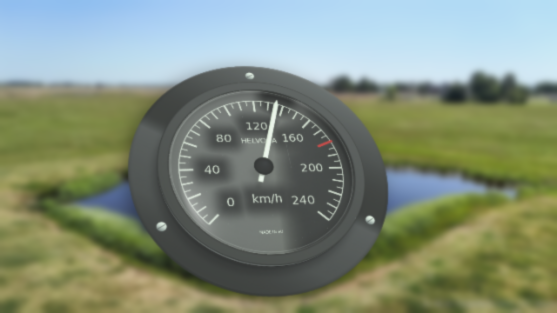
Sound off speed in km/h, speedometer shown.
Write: 135 km/h
